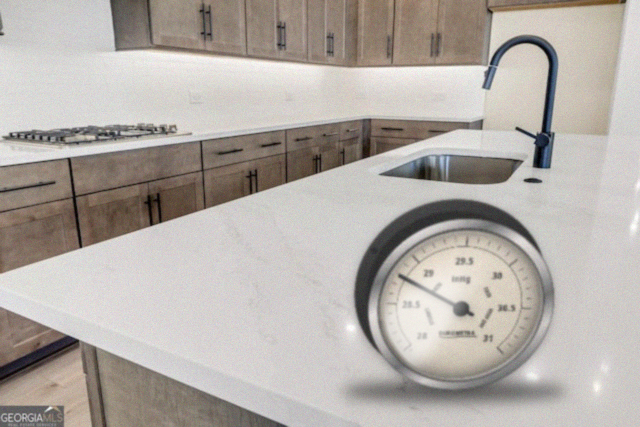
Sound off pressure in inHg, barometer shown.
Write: 28.8 inHg
